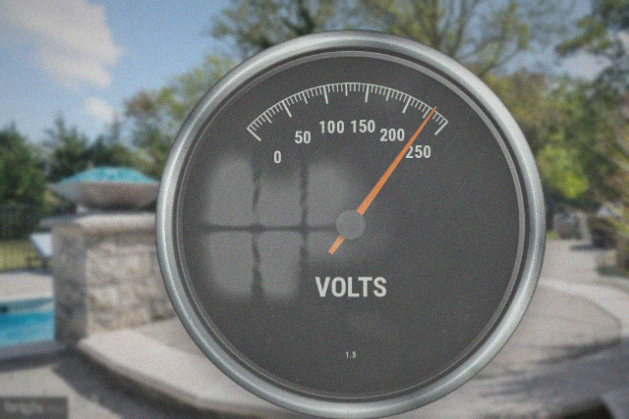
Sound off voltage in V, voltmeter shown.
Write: 230 V
